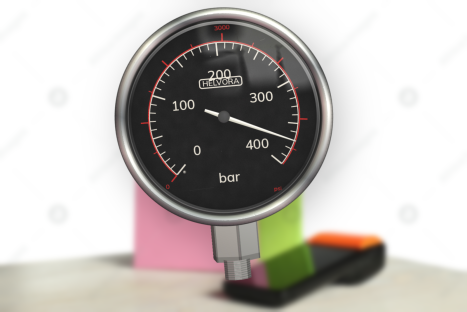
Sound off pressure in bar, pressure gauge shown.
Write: 370 bar
